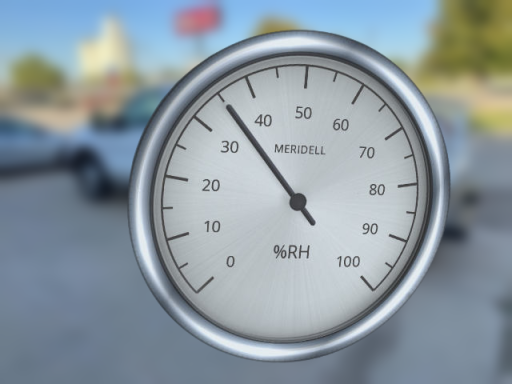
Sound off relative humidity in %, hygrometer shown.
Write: 35 %
